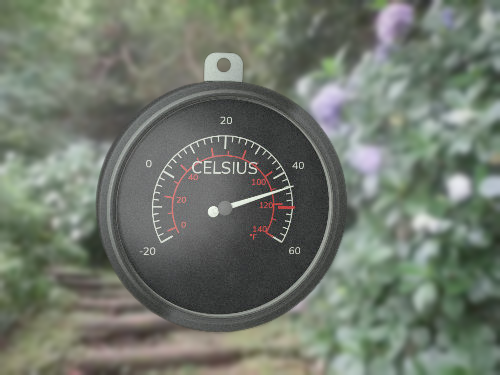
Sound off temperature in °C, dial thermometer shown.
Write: 44 °C
